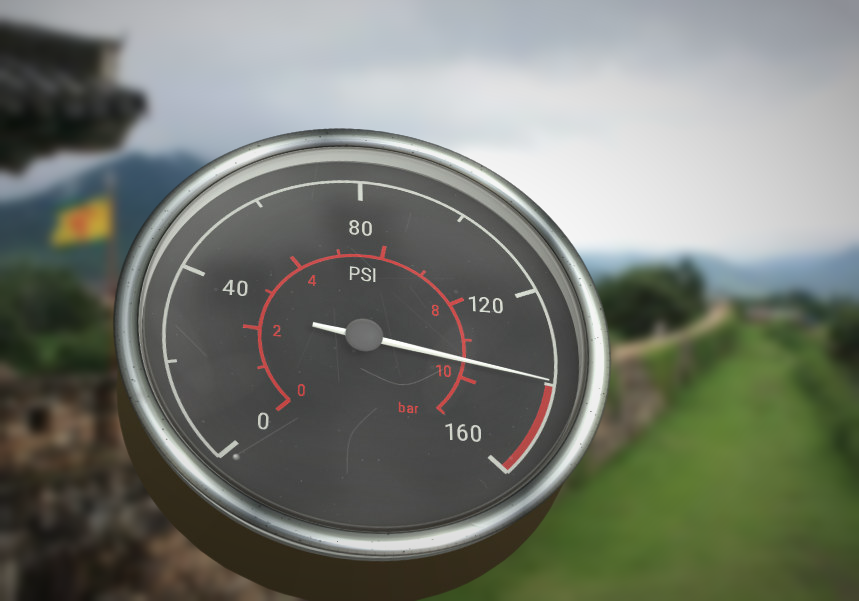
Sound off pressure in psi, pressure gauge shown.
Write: 140 psi
